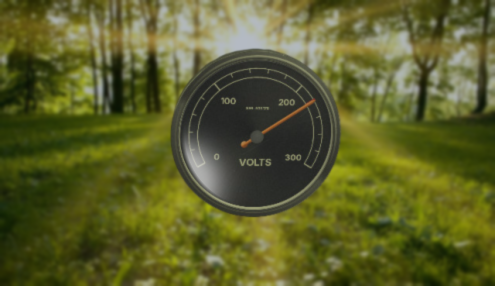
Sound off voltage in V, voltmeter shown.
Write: 220 V
